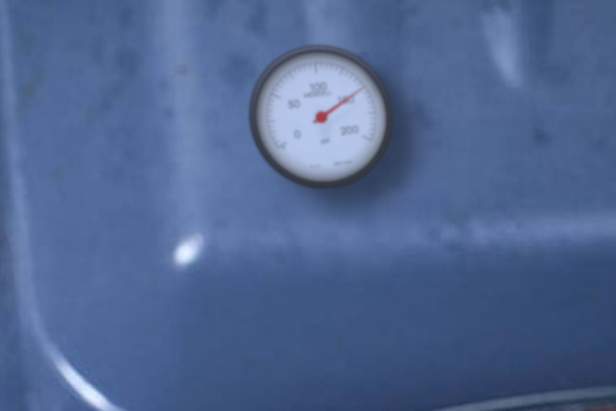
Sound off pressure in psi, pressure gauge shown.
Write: 150 psi
